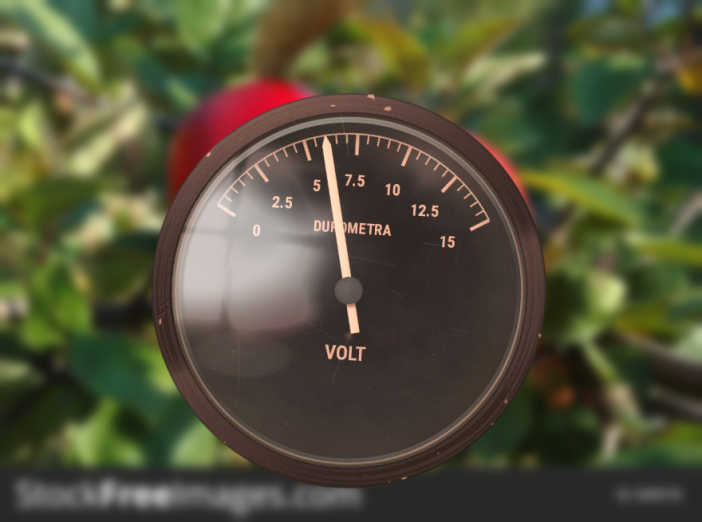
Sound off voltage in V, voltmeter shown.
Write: 6 V
